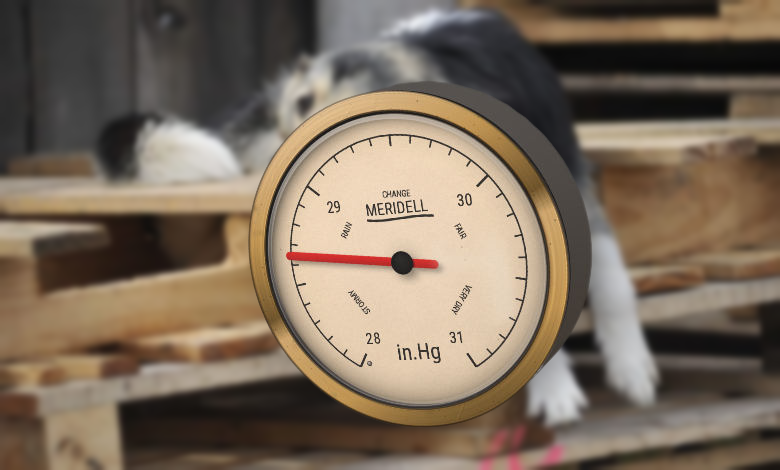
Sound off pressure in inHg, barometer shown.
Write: 28.65 inHg
